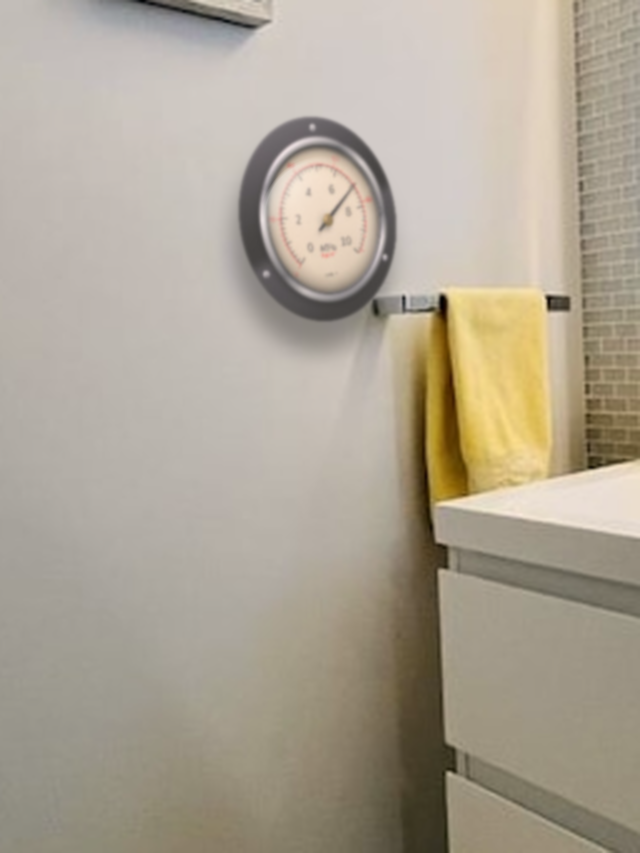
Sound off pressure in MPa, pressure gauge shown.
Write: 7 MPa
